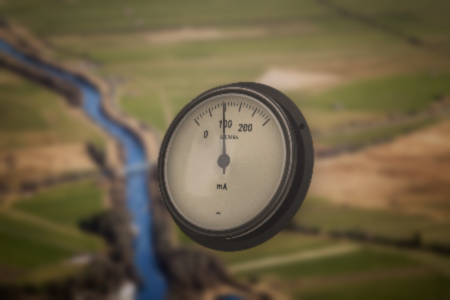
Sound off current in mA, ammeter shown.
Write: 100 mA
